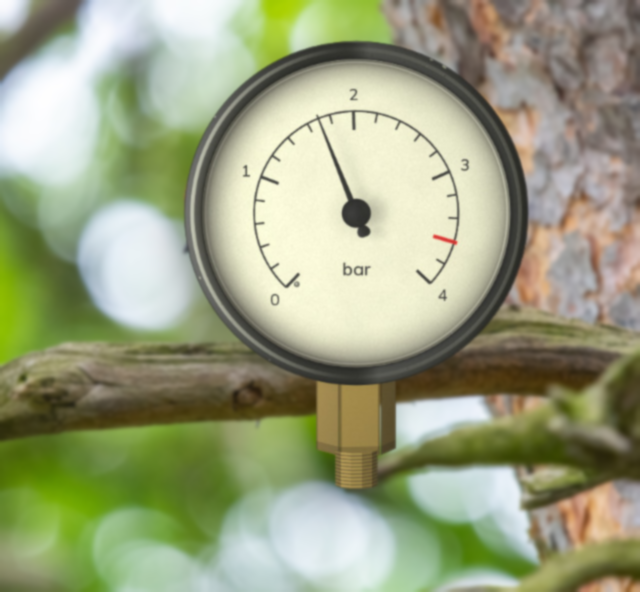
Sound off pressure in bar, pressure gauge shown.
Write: 1.7 bar
